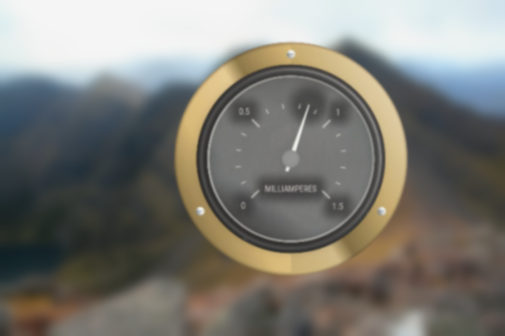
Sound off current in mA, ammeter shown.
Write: 0.85 mA
